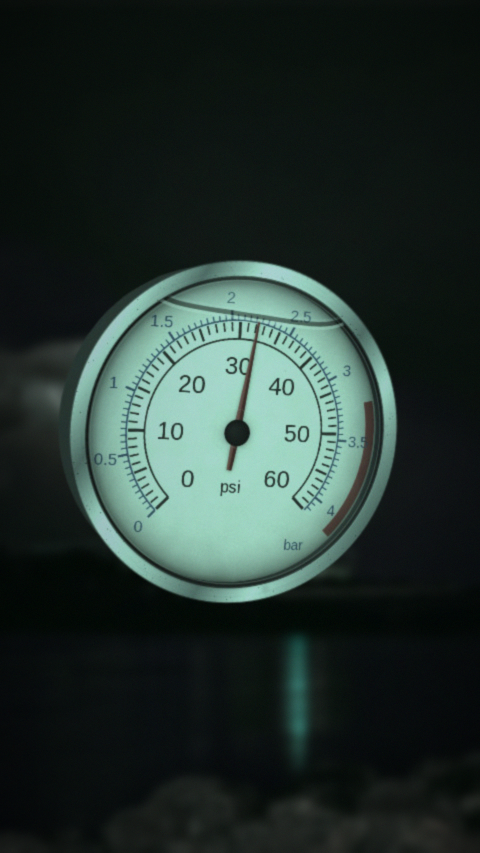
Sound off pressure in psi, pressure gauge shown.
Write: 32 psi
